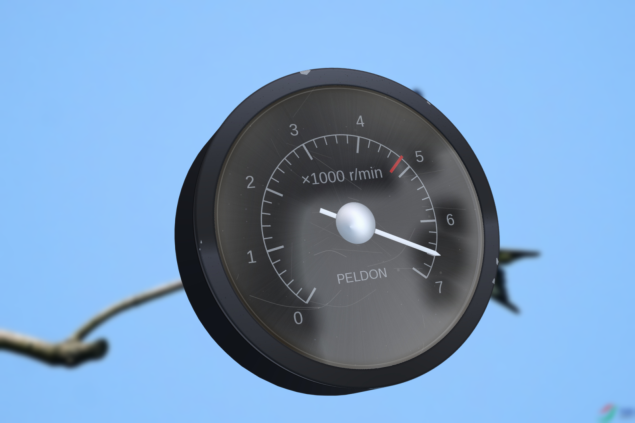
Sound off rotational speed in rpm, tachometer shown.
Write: 6600 rpm
